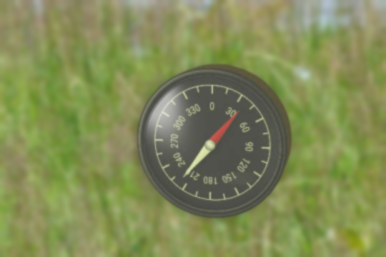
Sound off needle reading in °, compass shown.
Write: 37.5 °
